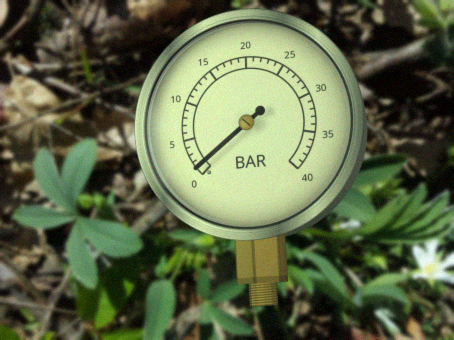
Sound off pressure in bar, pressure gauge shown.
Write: 1 bar
